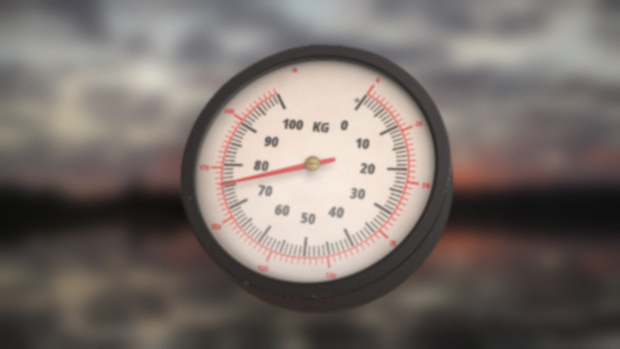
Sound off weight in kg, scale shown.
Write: 75 kg
